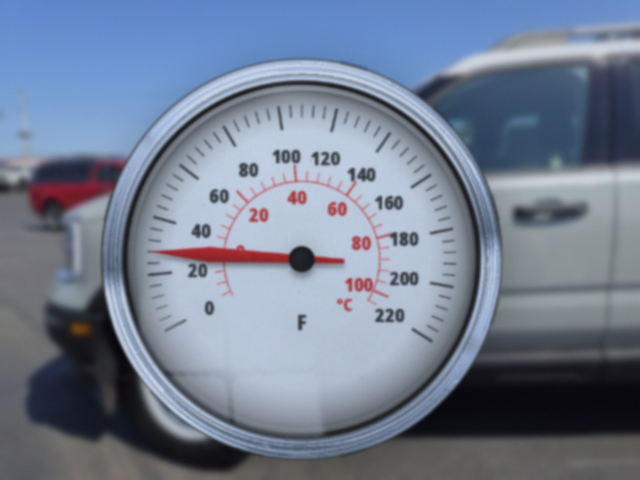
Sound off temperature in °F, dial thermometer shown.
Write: 28 °F
